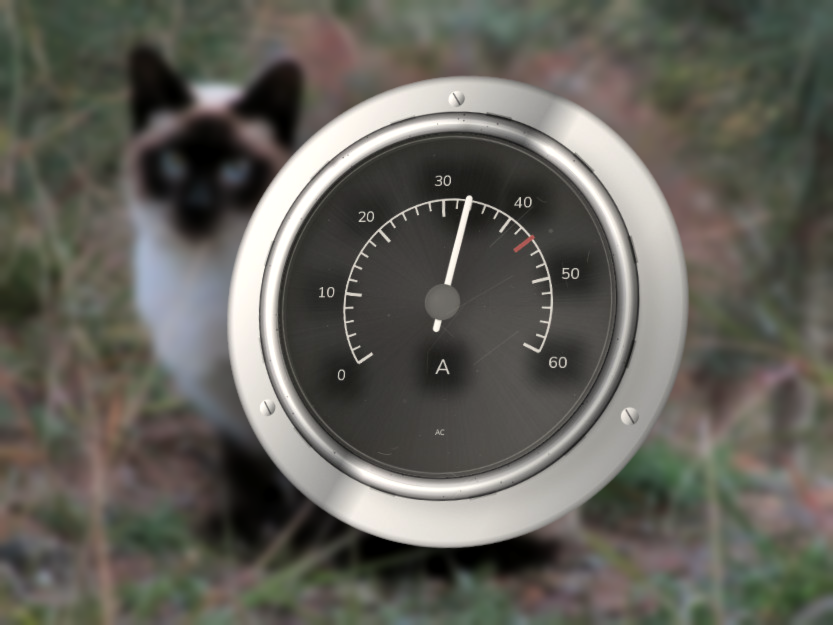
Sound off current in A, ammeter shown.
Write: 34 A
